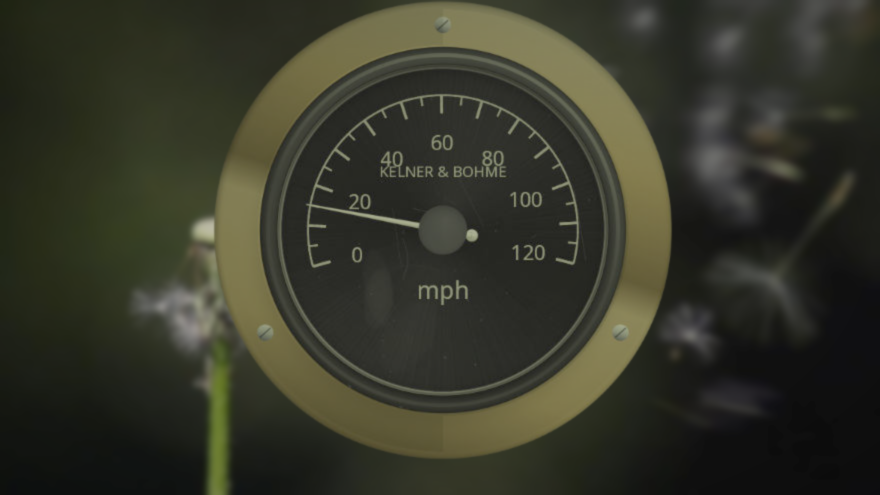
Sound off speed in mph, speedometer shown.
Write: 15 mph
